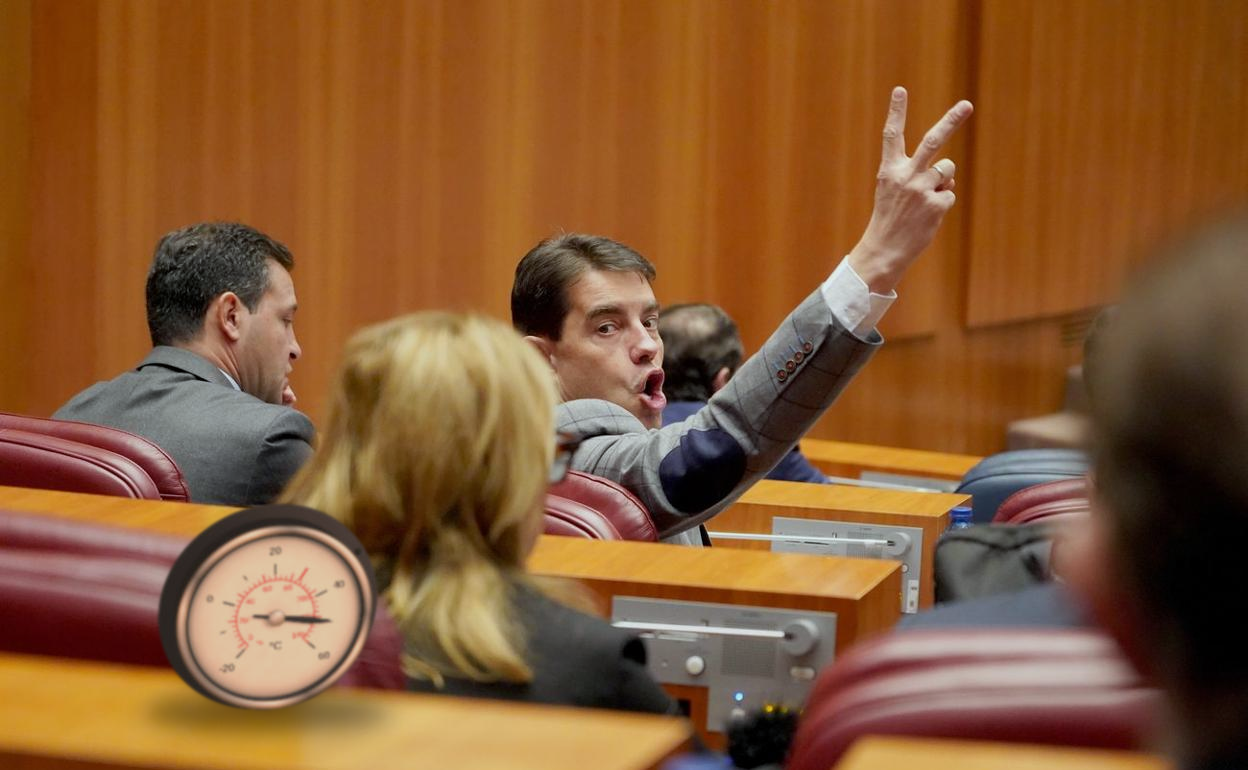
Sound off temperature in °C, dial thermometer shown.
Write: 50 °C
